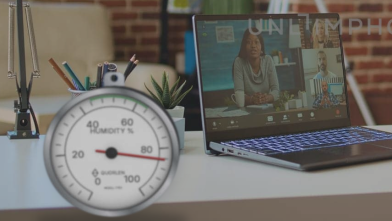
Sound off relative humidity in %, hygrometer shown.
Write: 84 %
